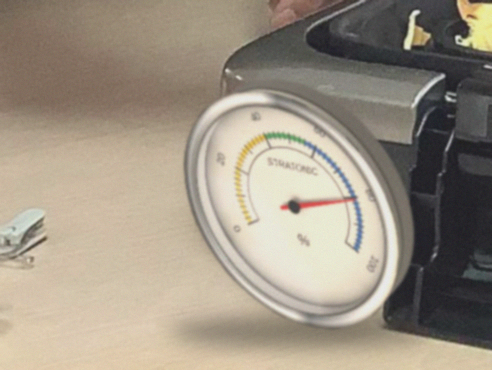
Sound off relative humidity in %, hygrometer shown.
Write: 80 %
